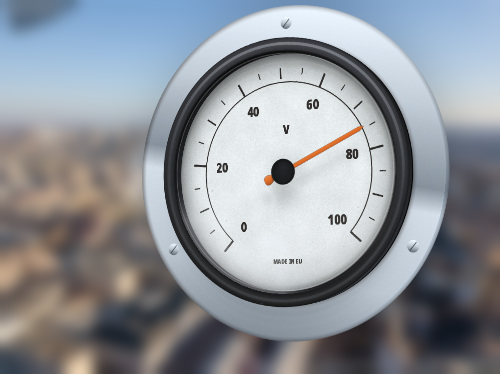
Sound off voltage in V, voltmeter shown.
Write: 75 V
